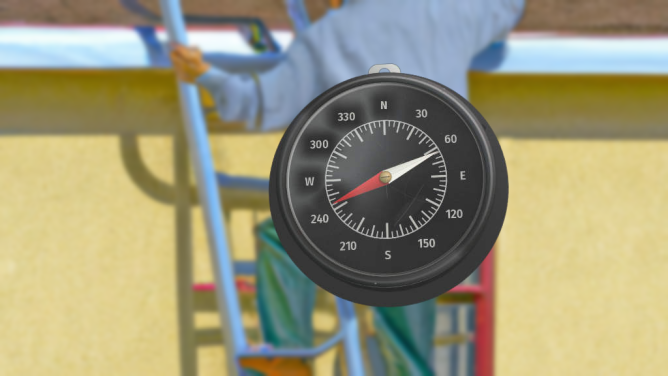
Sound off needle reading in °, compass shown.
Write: 245 °
